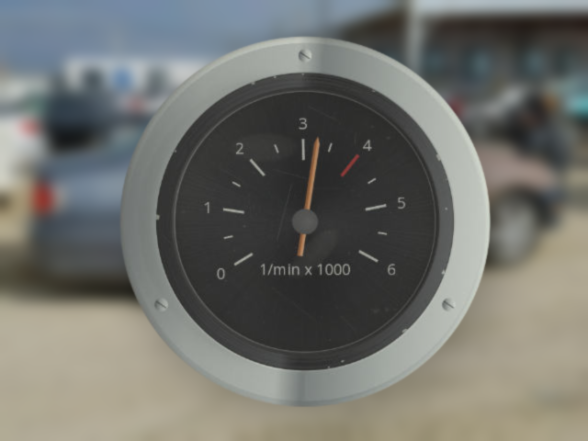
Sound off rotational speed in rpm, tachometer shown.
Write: 3250 rpm
